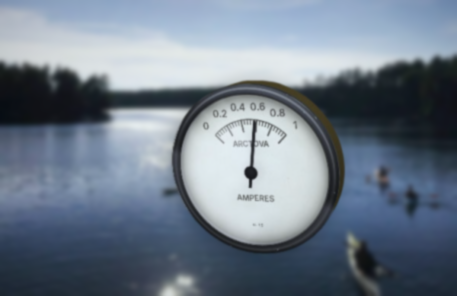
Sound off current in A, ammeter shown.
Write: 0.6 A
